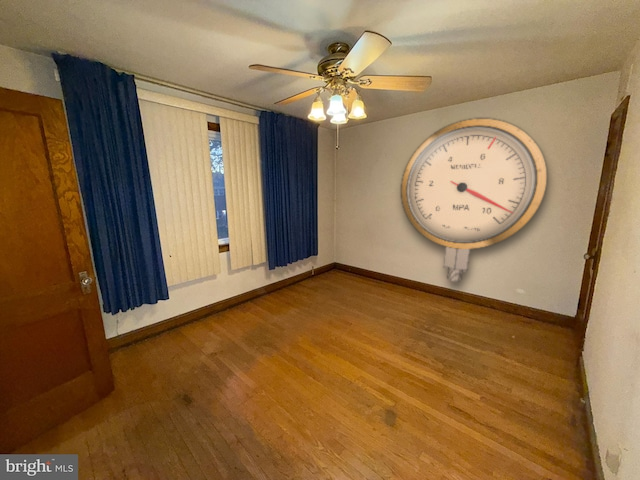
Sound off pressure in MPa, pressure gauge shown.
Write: 9.4 MPa
